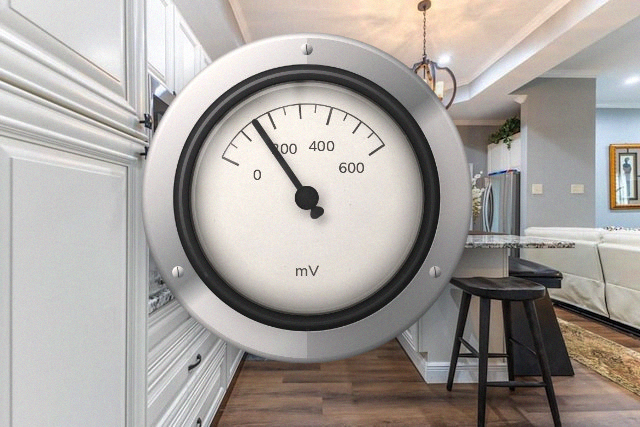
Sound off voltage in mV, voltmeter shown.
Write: 150 mV
